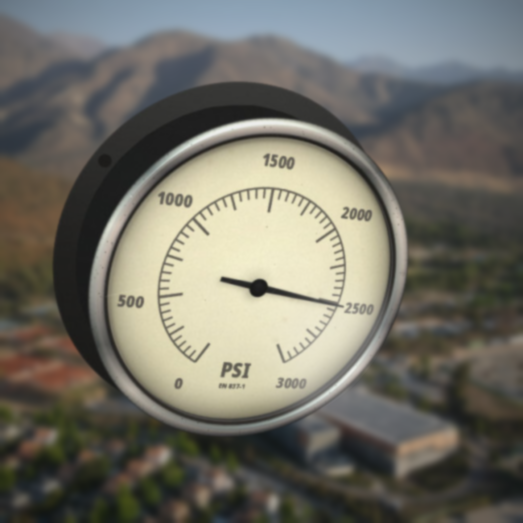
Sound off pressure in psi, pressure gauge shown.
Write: 2500 psi
